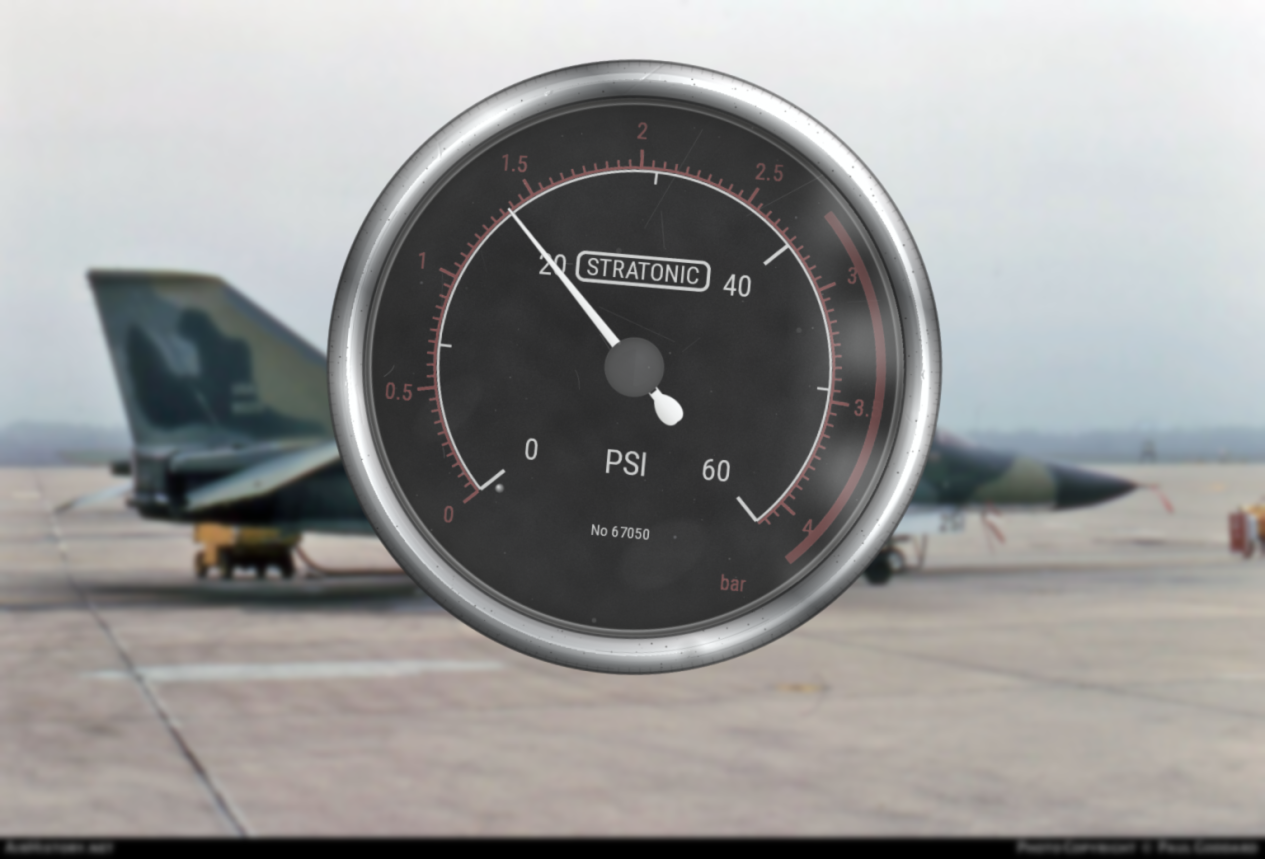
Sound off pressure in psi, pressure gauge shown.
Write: 20 psi
